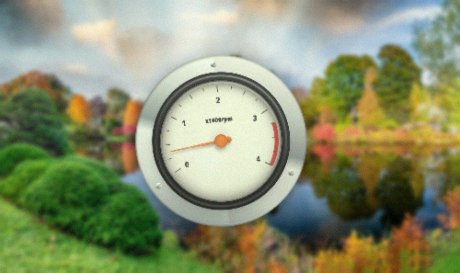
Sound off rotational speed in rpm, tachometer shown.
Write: 375 rpm
